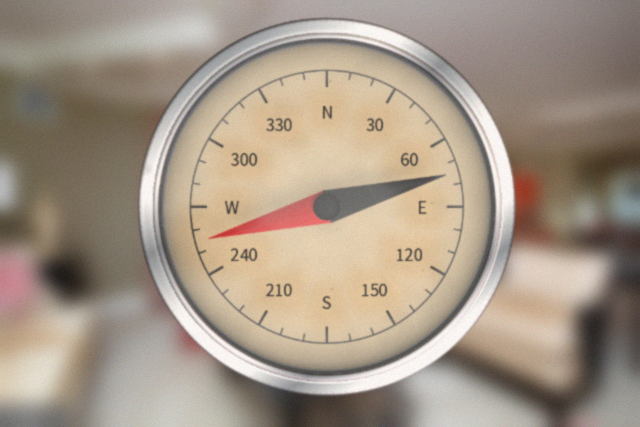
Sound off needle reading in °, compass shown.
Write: 255 °
